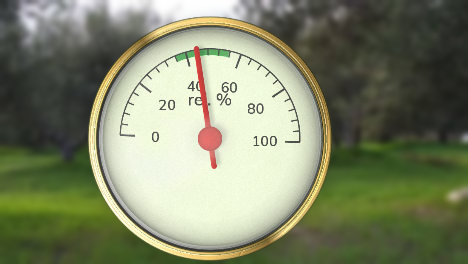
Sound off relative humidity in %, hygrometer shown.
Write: 44 %
